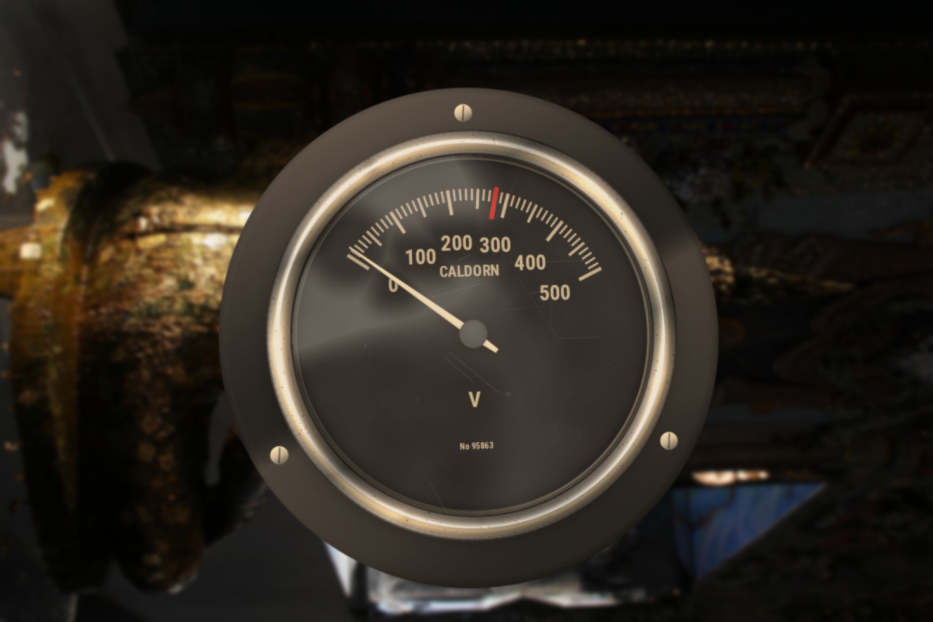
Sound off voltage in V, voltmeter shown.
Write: 10 V
